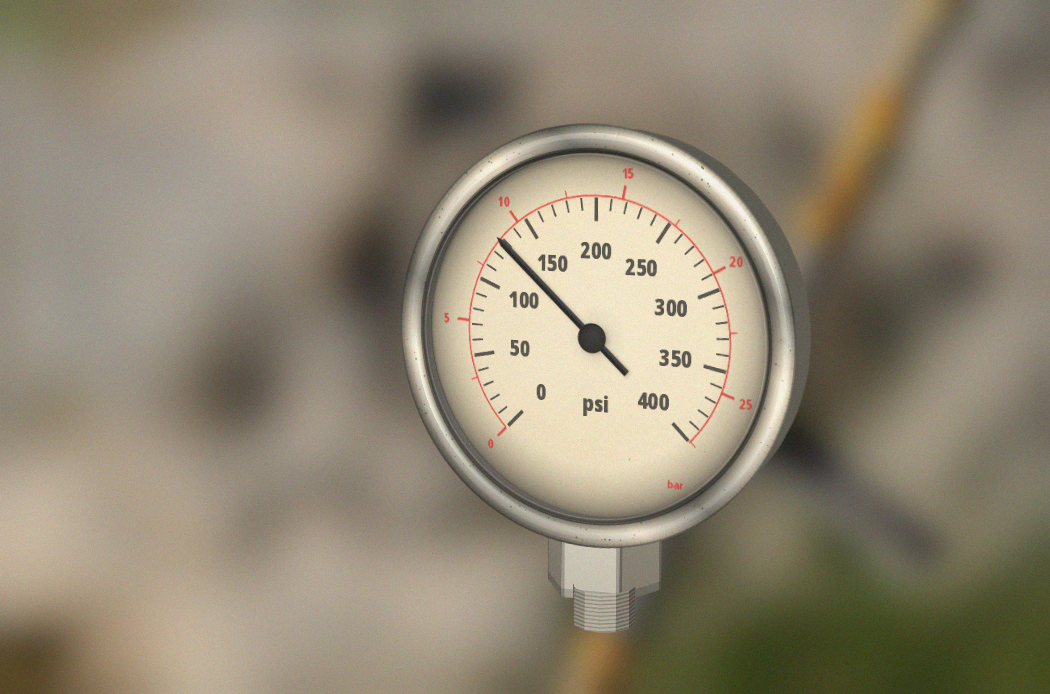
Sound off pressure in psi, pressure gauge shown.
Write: 130 psi
